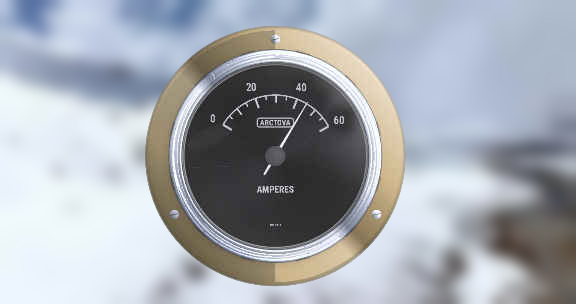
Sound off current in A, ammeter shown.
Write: 45 A
